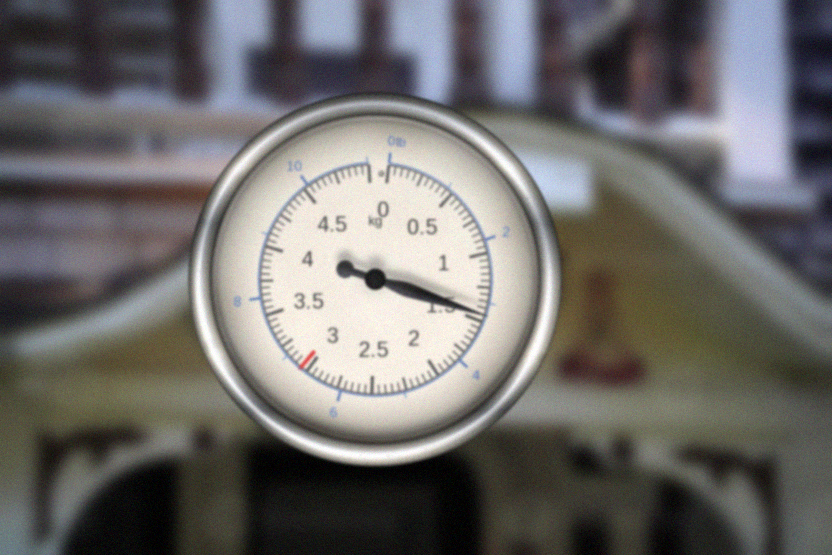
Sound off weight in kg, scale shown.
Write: 1.45 kg
